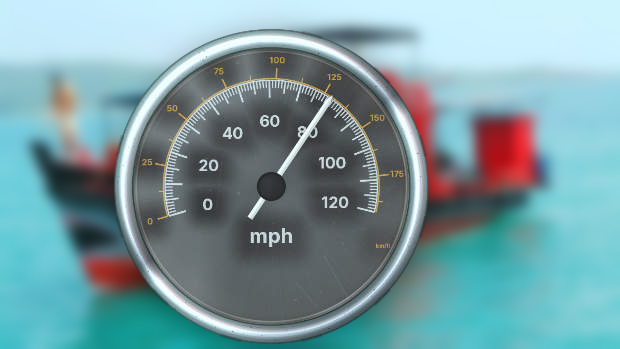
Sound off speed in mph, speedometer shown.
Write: 80 mph
